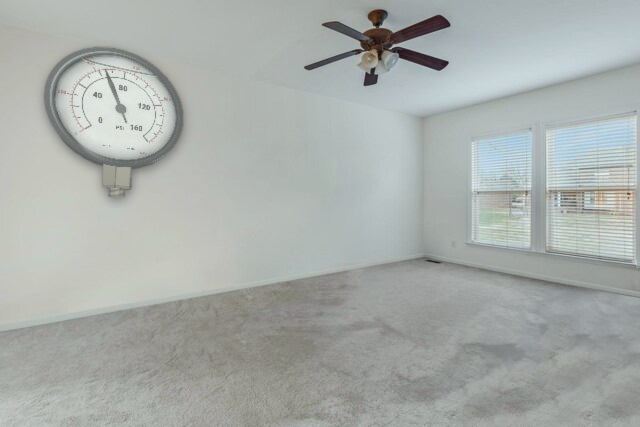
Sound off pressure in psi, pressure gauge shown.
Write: 65 psi
